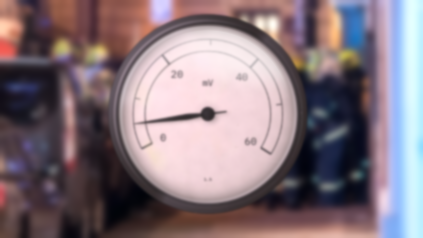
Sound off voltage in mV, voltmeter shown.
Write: 5 mV
